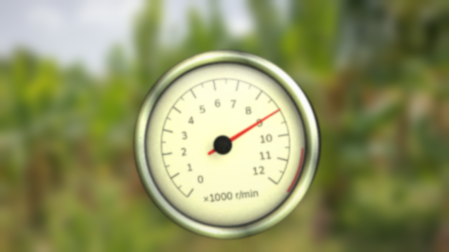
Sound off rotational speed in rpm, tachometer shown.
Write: 9000 rpm
